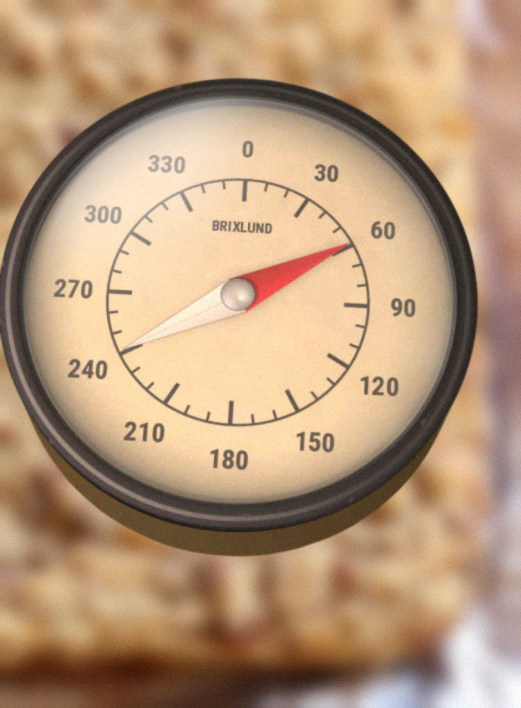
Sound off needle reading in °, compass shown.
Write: 60 °
